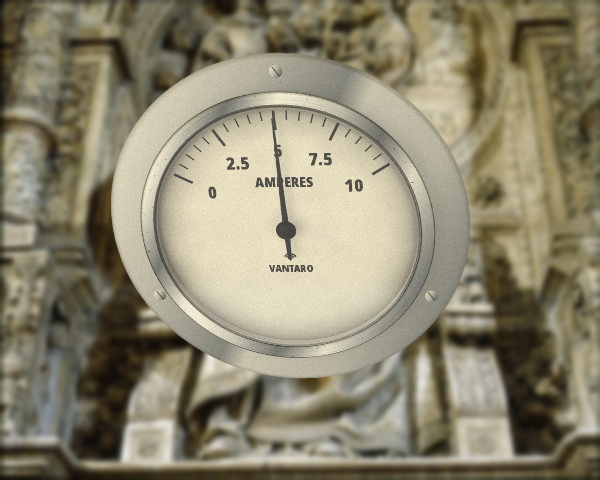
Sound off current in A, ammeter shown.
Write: 5 A
